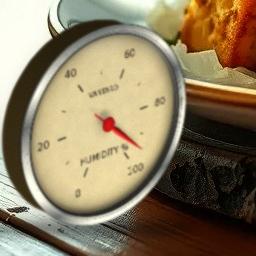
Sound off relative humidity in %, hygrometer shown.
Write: 95 %
